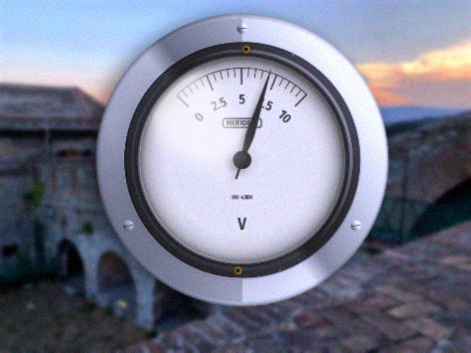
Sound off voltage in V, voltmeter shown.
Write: 7 V
